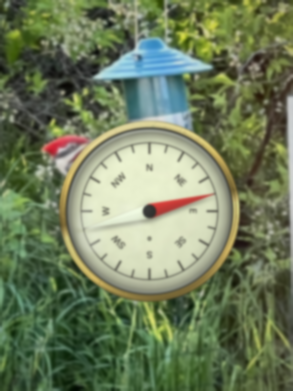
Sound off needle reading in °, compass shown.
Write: 75 °
